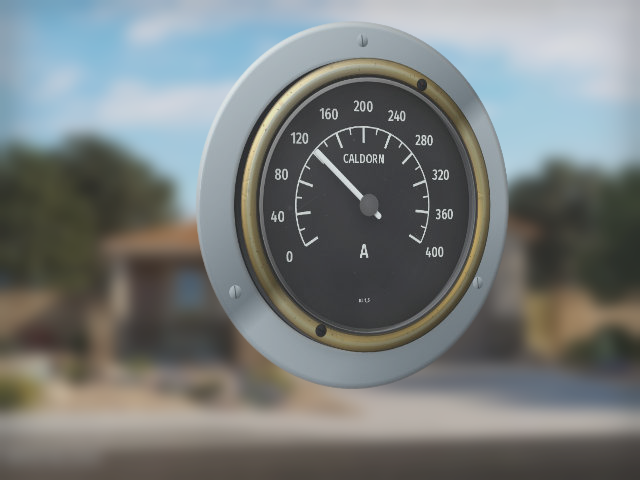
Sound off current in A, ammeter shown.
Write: 120 A
